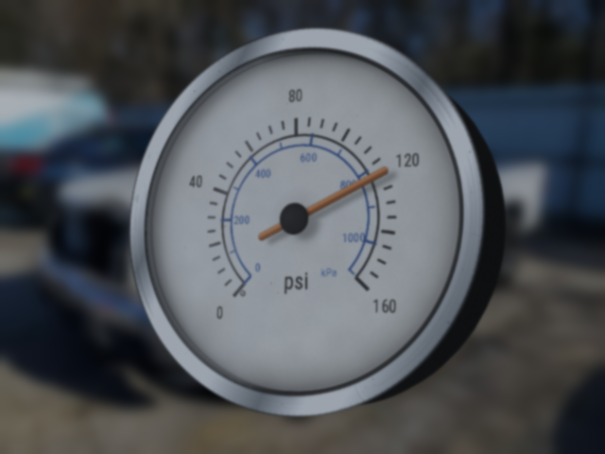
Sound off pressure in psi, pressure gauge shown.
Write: 120 psi
